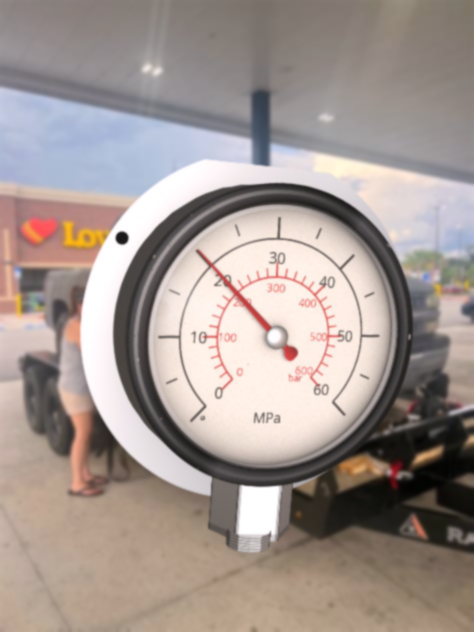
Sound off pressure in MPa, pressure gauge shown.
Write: 20 MPa
